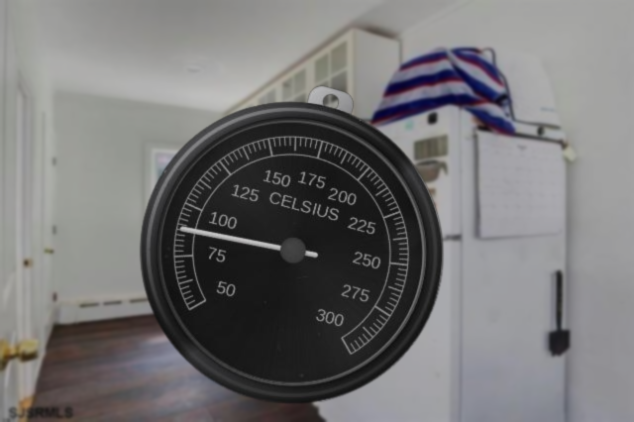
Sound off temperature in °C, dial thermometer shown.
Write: 87.5 °C
